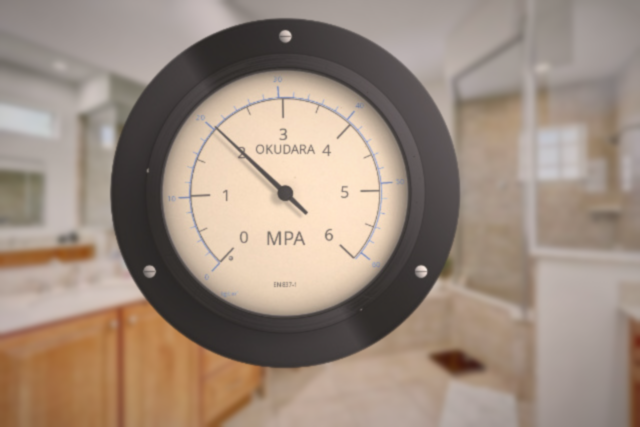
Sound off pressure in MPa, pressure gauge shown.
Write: 2 MPa
